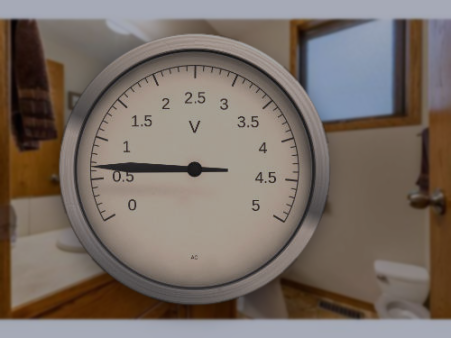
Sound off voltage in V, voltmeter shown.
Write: 0.65 V
